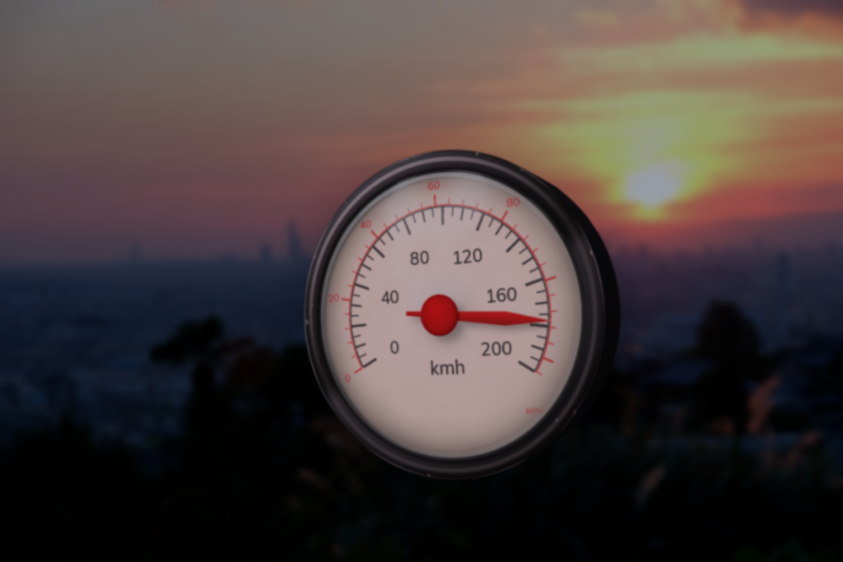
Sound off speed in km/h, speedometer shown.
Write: 177.5 km/h
